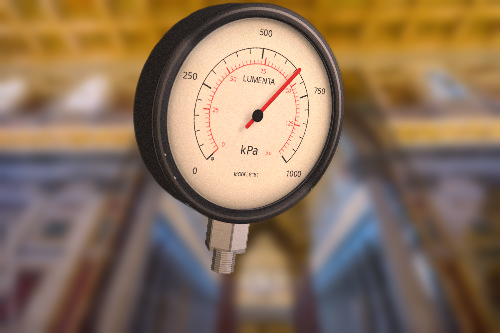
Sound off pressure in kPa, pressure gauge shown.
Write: 650 kPa
